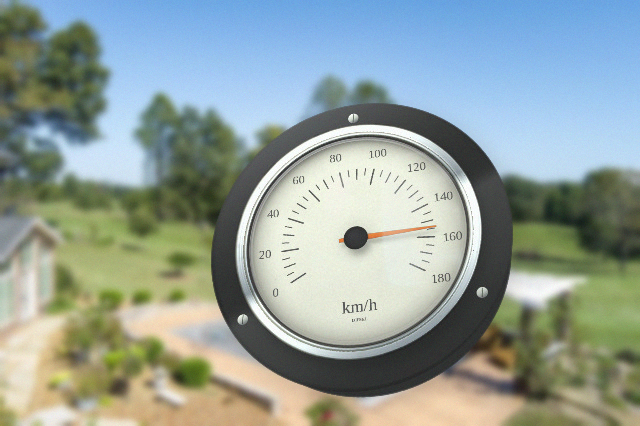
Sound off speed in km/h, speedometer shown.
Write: 155 km/h
